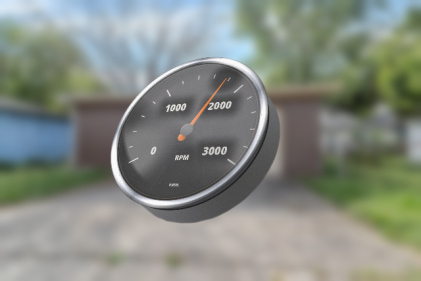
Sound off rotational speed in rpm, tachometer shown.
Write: 1800 rpm
